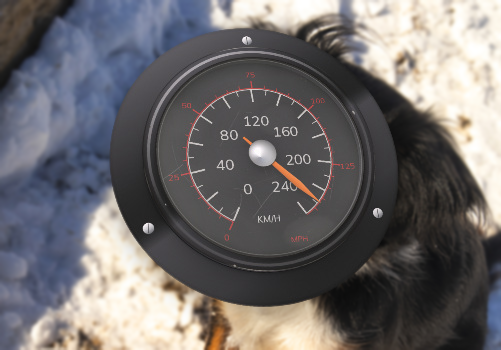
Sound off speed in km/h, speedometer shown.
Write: 230 km/h
